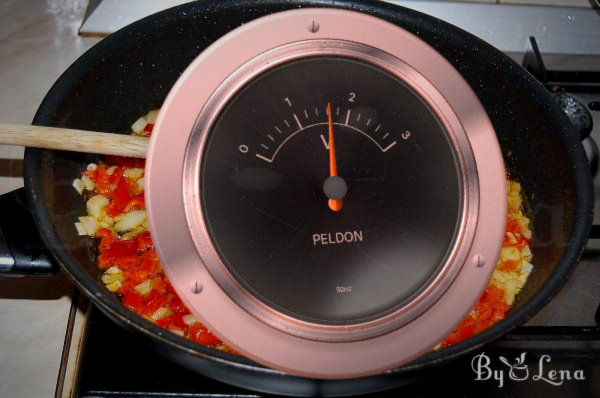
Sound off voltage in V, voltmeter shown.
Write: 1.6 V
